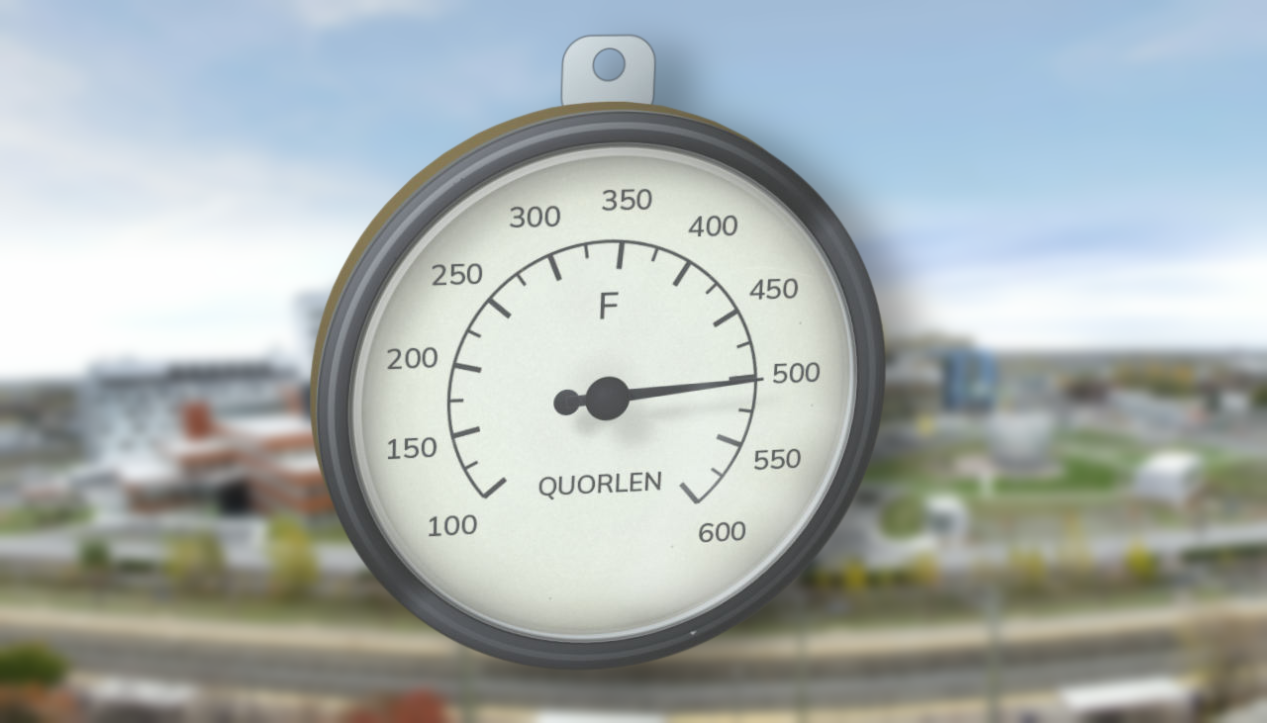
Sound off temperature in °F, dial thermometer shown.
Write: 500 °F
